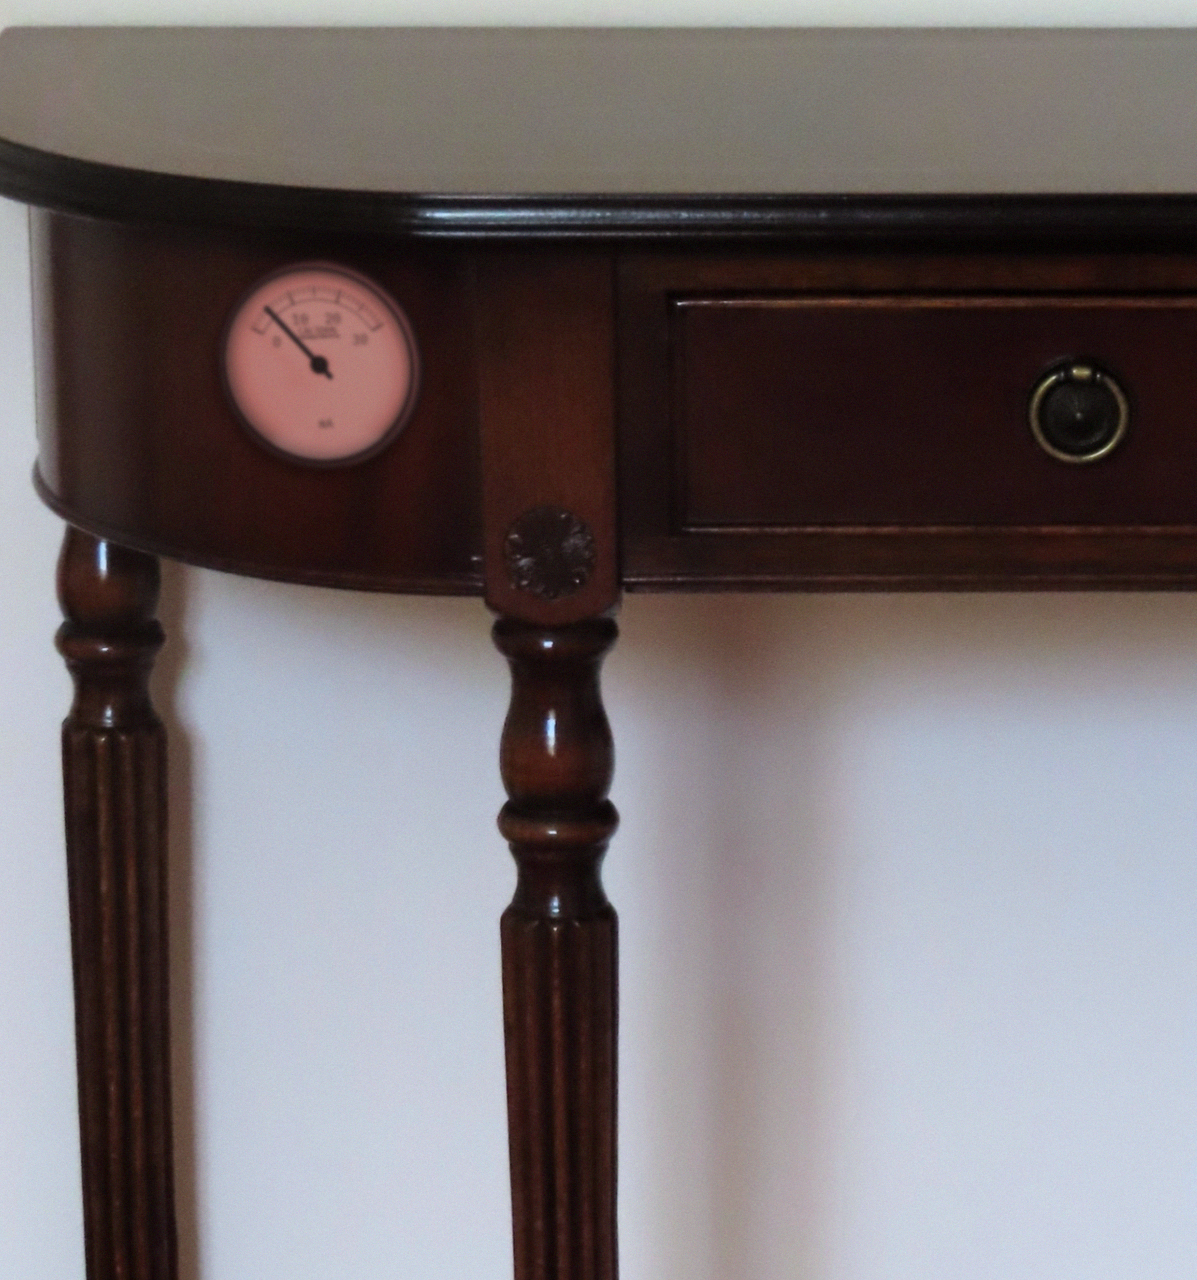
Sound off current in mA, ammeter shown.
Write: 5 mA
